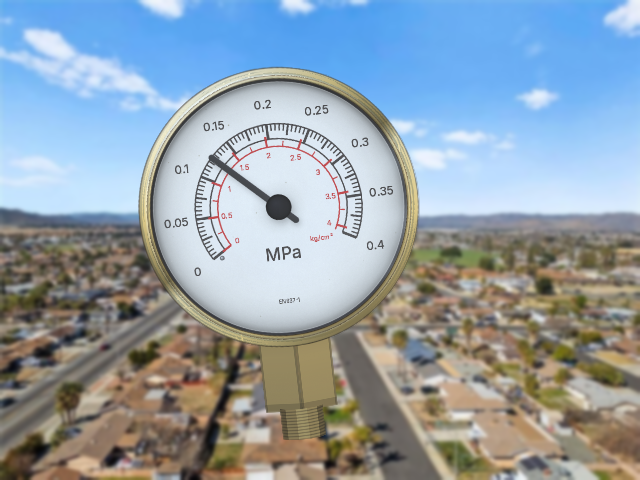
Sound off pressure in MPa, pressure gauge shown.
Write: 0.125 MPa
